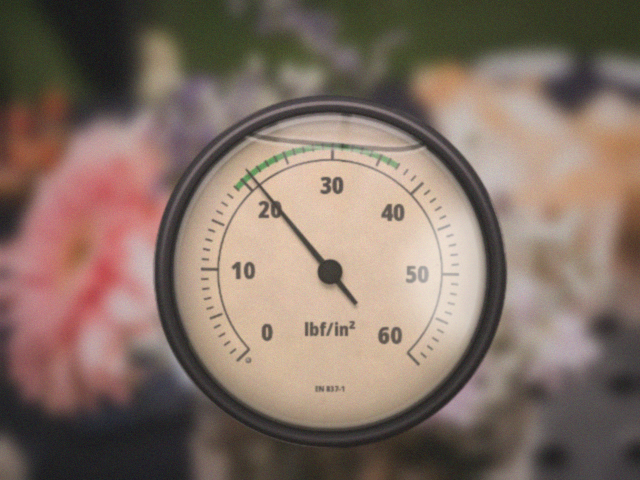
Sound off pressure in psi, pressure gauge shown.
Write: 21 psi
